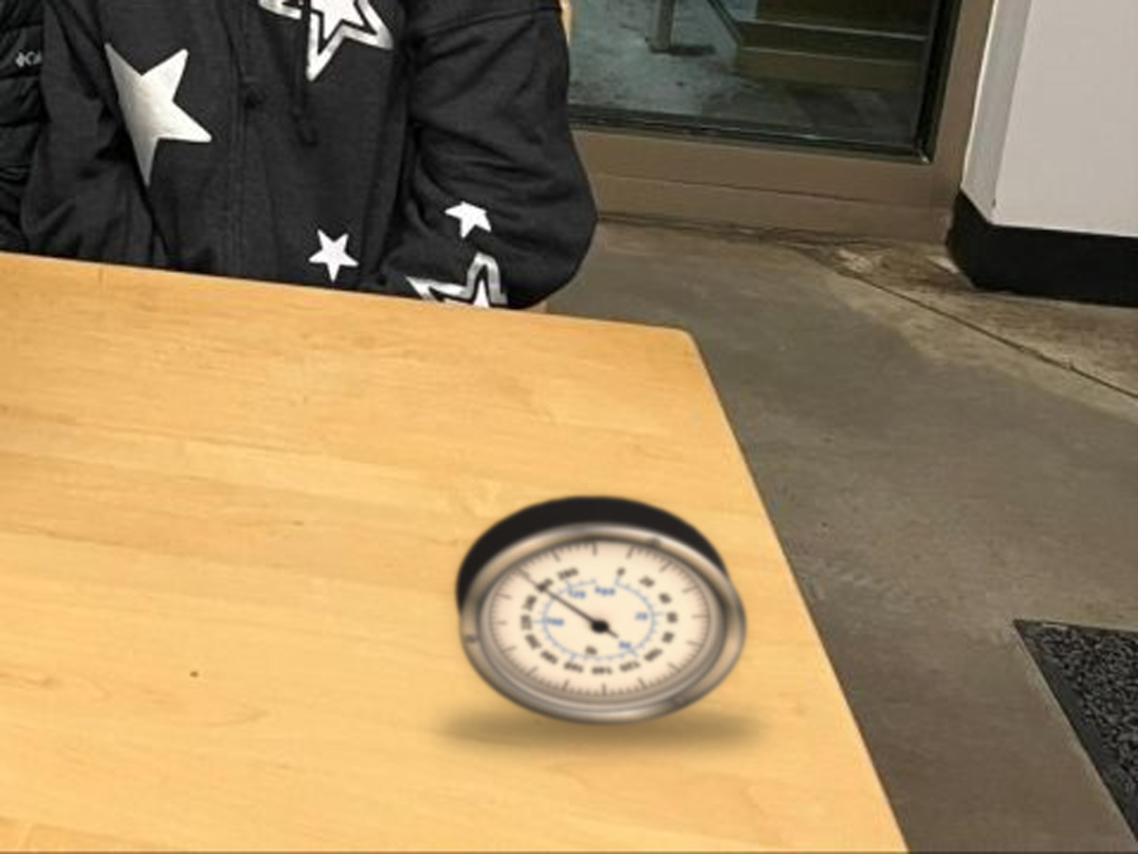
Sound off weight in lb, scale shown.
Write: 260 lb
